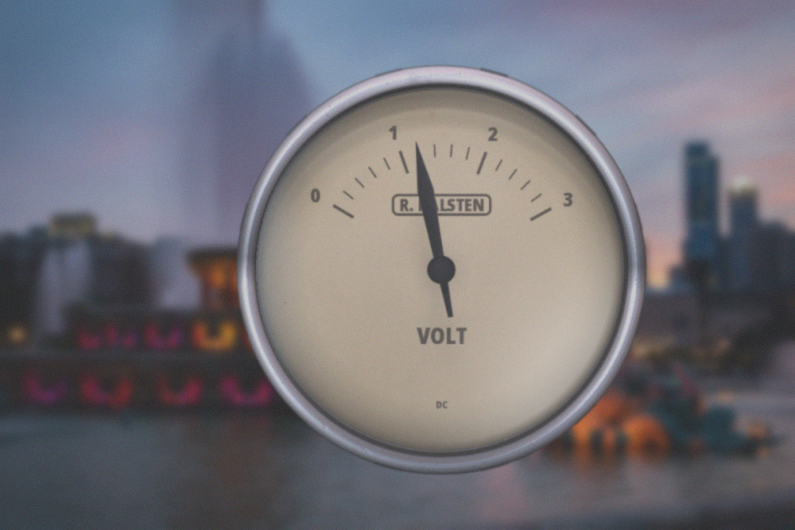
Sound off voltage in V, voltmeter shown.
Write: 1.2 V
